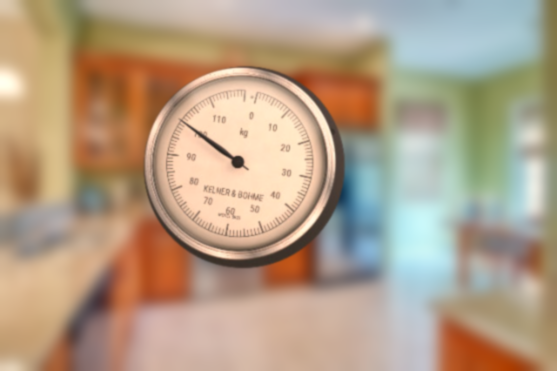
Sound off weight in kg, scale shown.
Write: 100 kg
